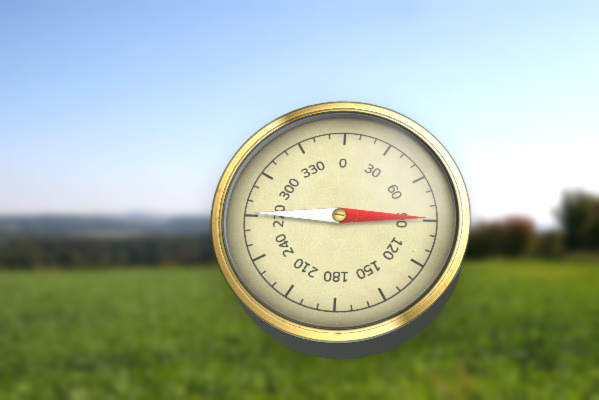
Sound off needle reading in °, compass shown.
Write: 90 °
